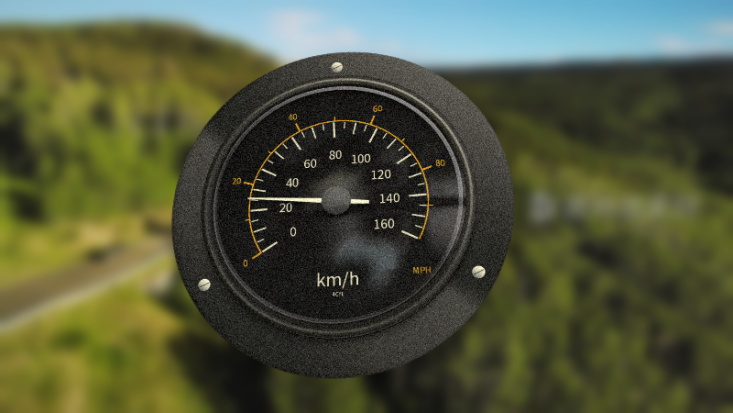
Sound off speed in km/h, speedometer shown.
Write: 25 km/h
